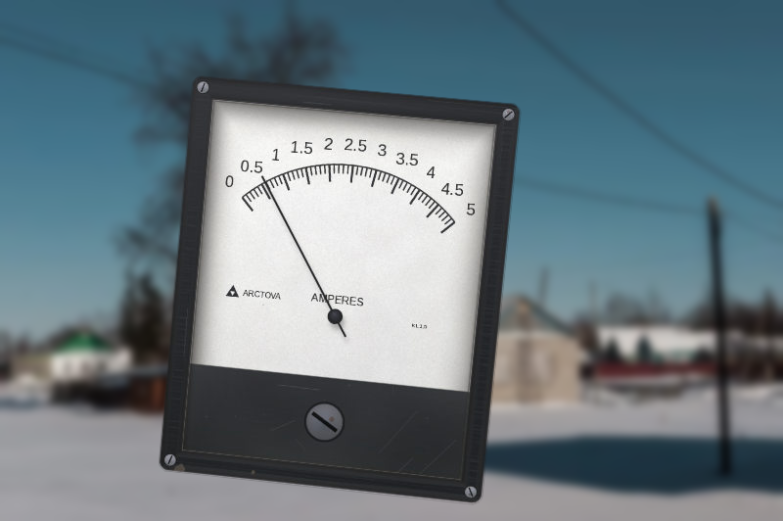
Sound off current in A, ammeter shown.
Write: 0.6 A
